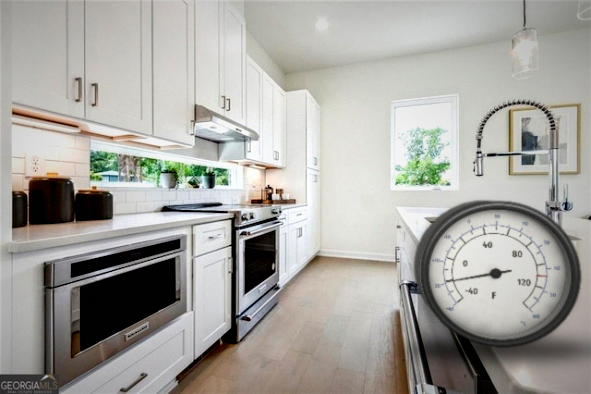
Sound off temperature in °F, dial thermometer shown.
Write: -20 °F
